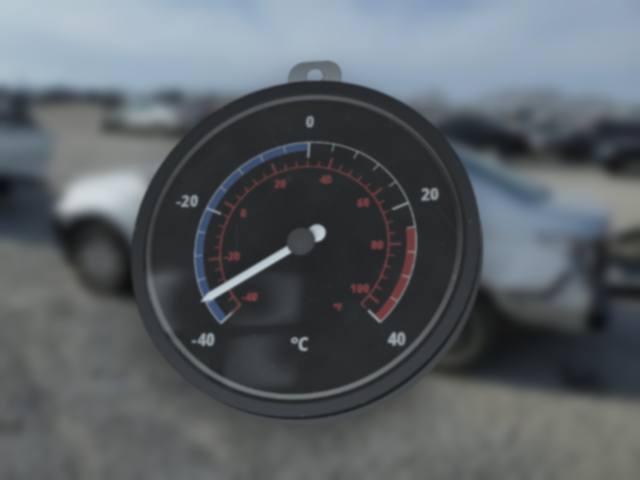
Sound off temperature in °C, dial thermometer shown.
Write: -36 °C
